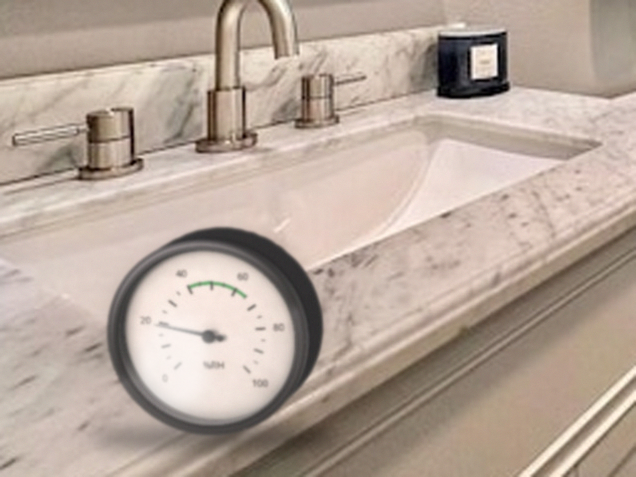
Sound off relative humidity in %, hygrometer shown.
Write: 20 %
